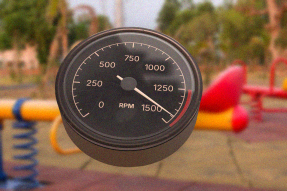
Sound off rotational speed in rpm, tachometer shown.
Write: 1450 rpm
